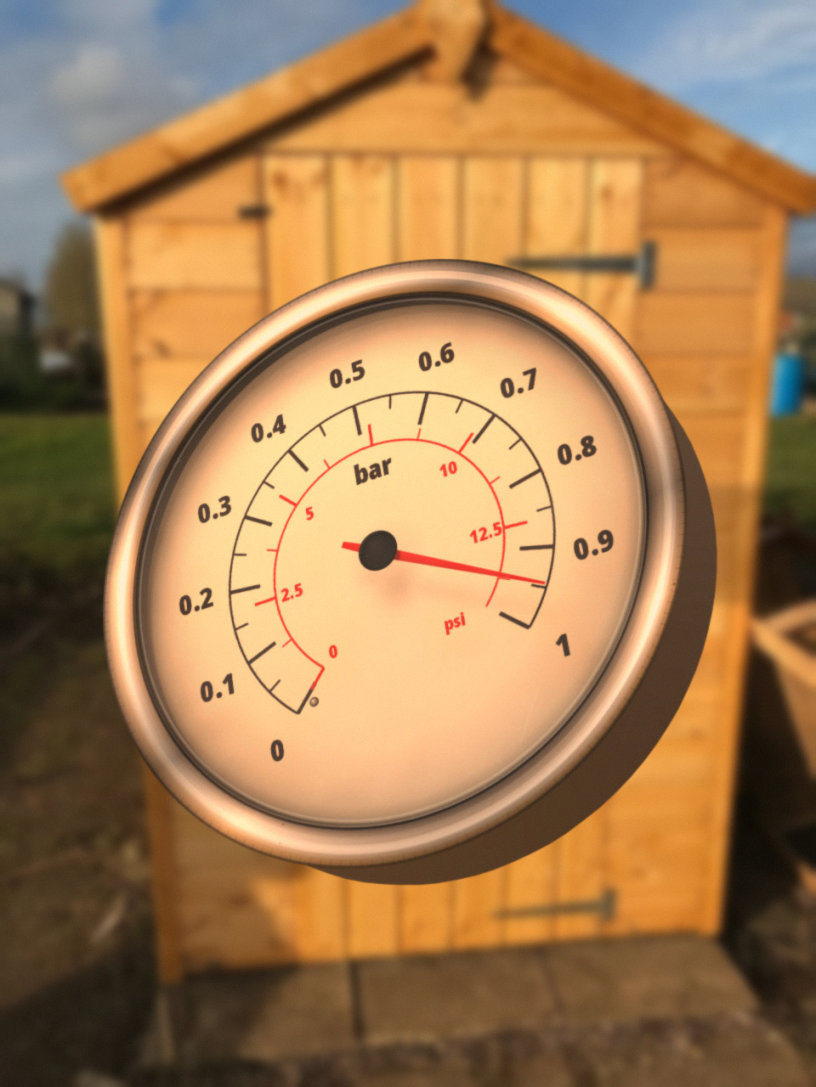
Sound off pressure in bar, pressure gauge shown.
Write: 0.95 bar
